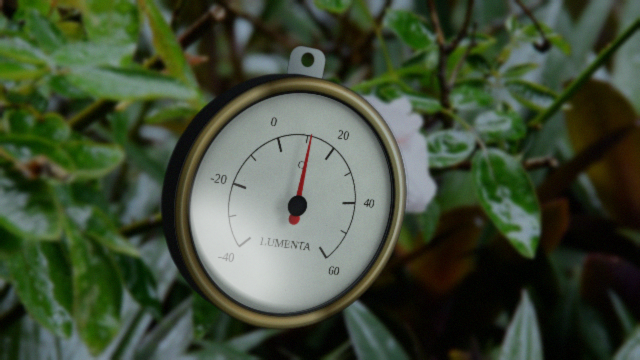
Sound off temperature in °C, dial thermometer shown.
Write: 10 °C
